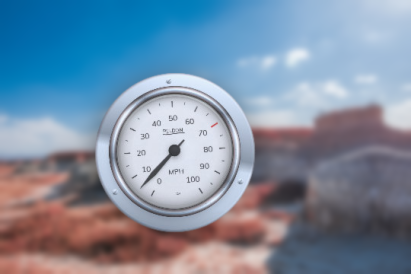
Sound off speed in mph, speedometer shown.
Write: 5 mph
